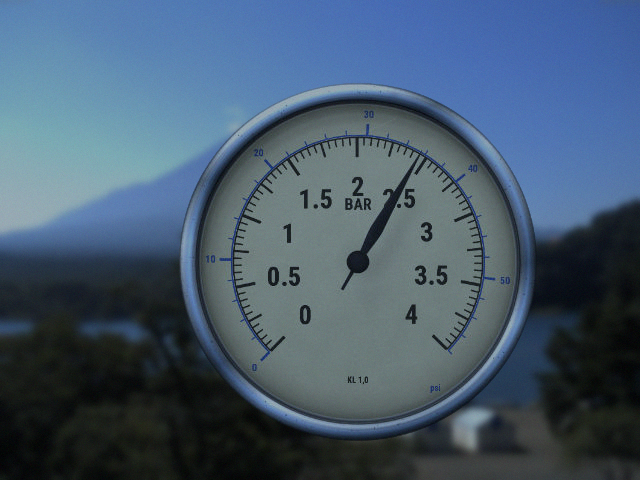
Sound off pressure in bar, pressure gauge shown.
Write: 2.45 bar
